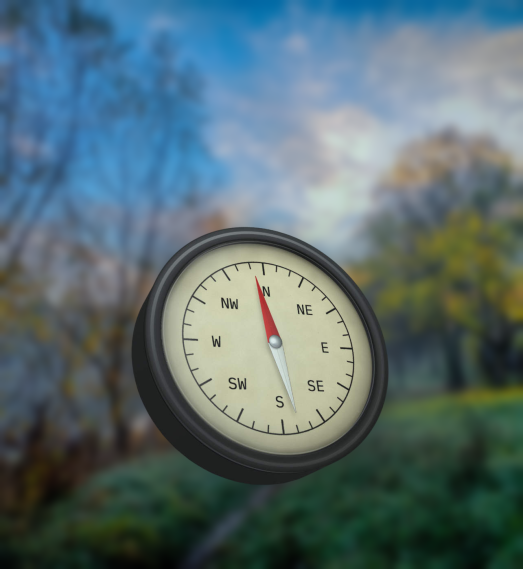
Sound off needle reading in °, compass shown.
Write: 350 °
